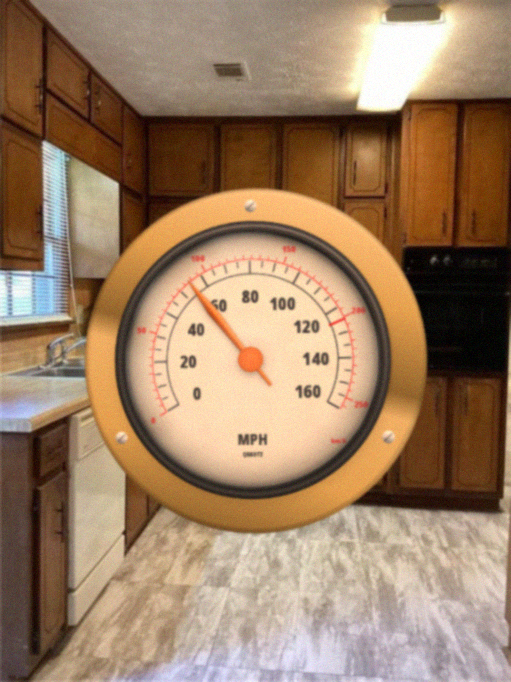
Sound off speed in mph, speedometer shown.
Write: 55 mph
